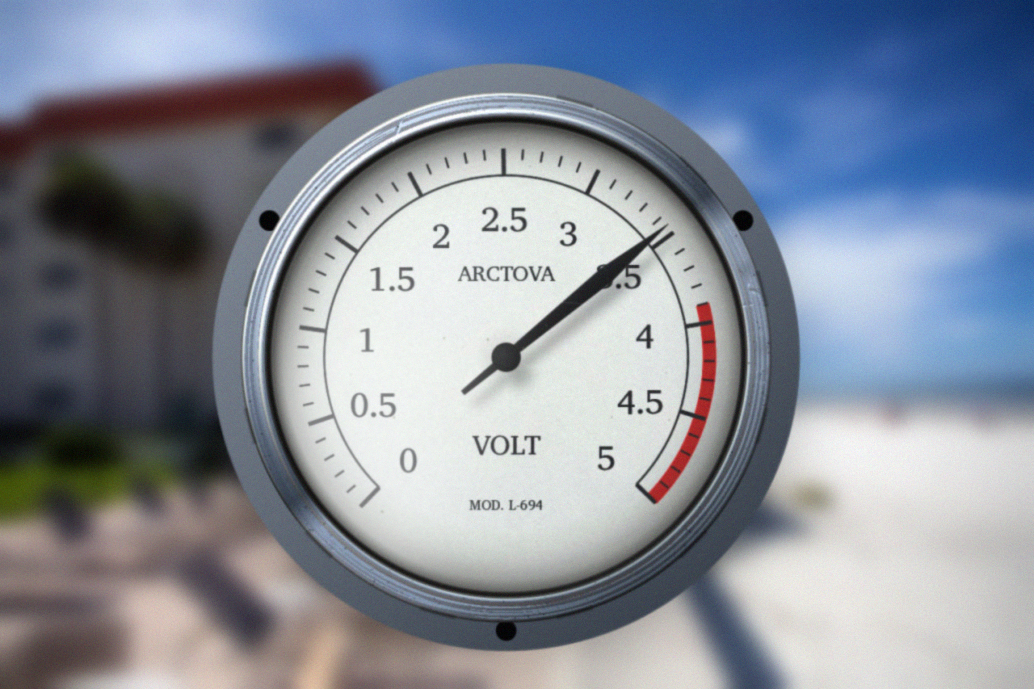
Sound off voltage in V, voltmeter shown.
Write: 3.45 V
